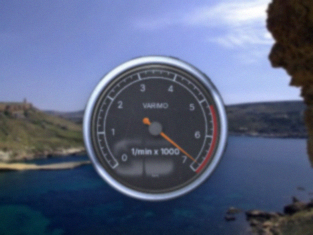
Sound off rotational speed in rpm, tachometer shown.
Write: 6800 rpm
